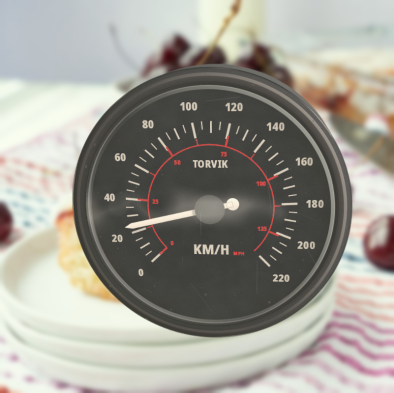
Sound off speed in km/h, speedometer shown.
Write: 25 km/h
